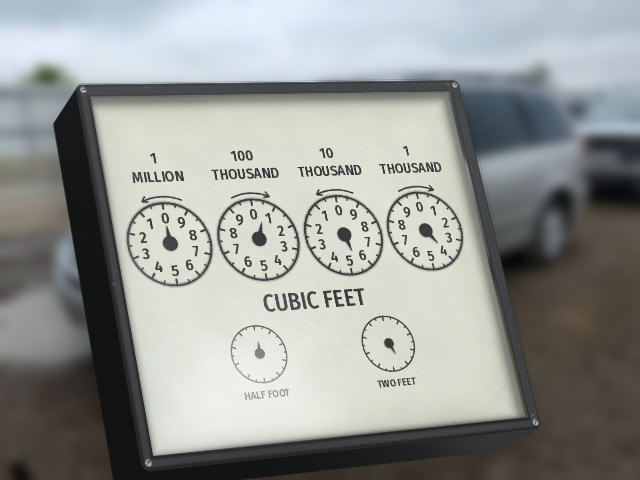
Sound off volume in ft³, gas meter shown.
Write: 5400 ft³
